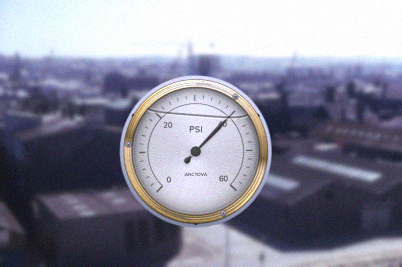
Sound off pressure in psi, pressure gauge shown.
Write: 40 psi
